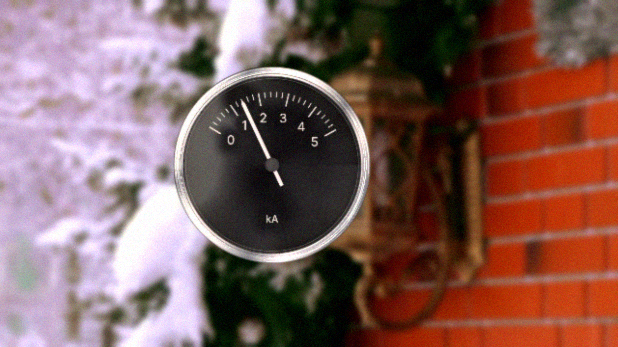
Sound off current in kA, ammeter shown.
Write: 1.4 kA
